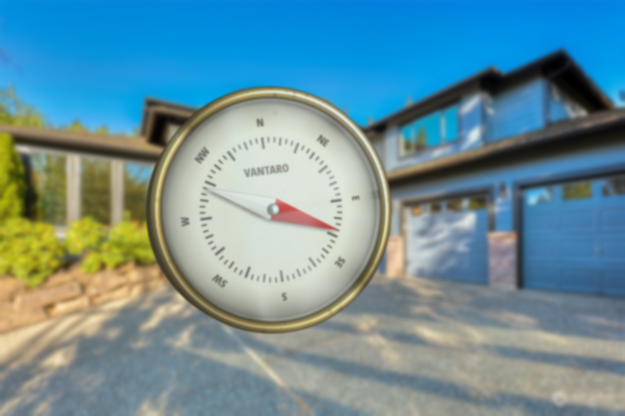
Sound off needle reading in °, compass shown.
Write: 115 °
